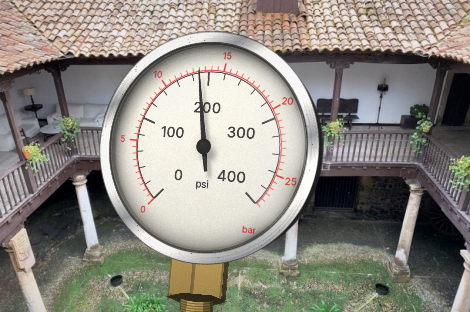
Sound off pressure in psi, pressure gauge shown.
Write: 190 psi
